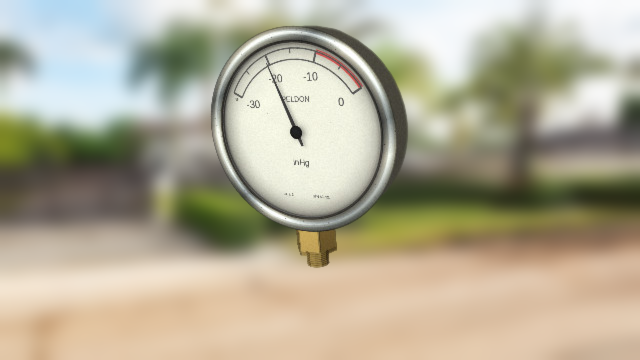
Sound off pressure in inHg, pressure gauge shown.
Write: -20 inHg
